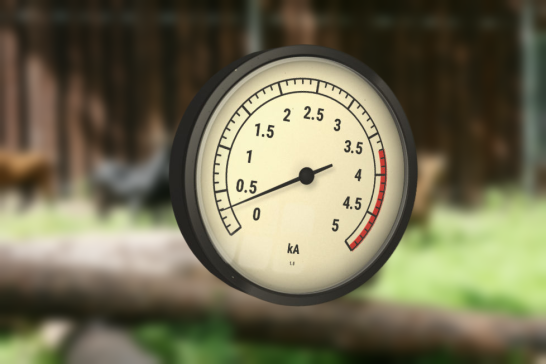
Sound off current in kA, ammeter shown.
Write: 0.3 kA
